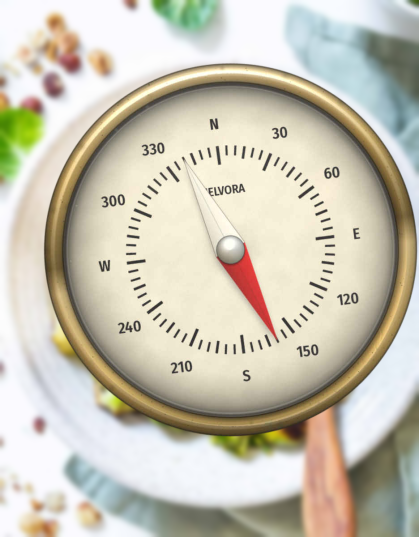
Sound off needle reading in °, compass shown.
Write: 160 °
